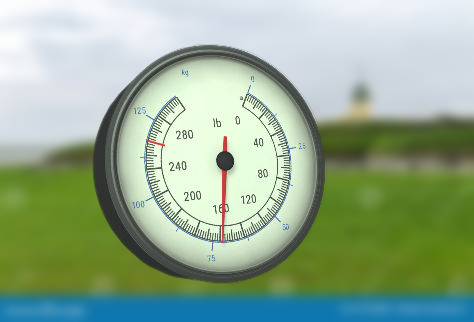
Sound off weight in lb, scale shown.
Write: 160 lb
